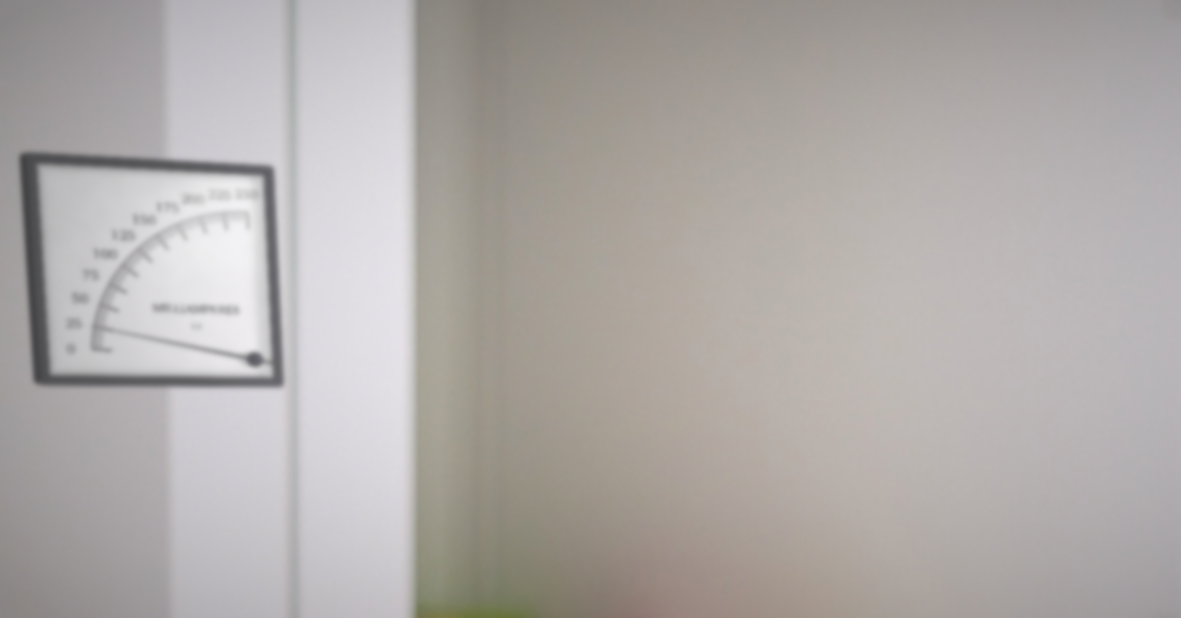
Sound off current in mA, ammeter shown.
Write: 25 mA
